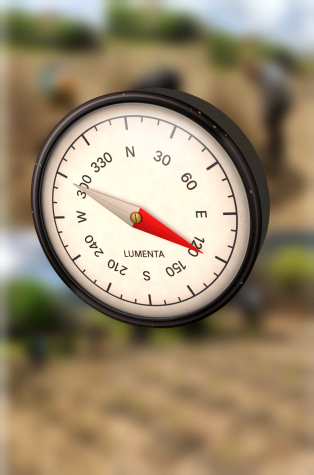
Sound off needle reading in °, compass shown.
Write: 120 °
